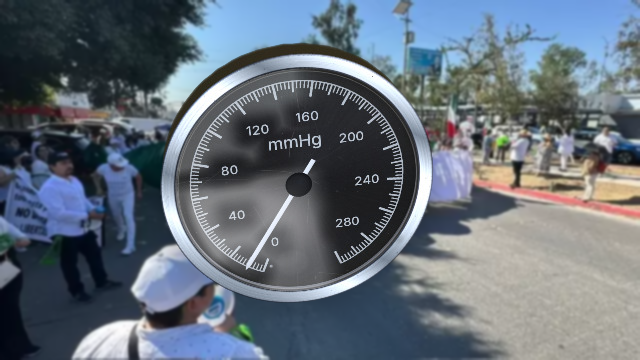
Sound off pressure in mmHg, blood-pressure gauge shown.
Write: 10 mmHg
